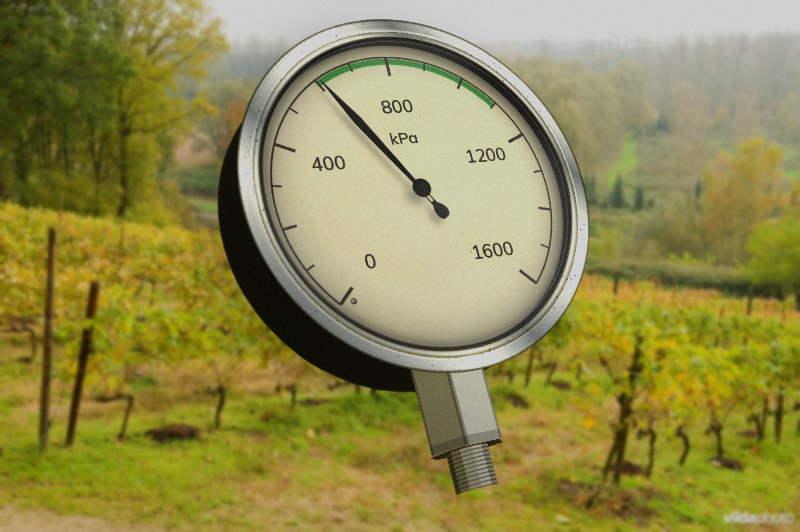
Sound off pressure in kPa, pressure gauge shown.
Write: 600 kPa
